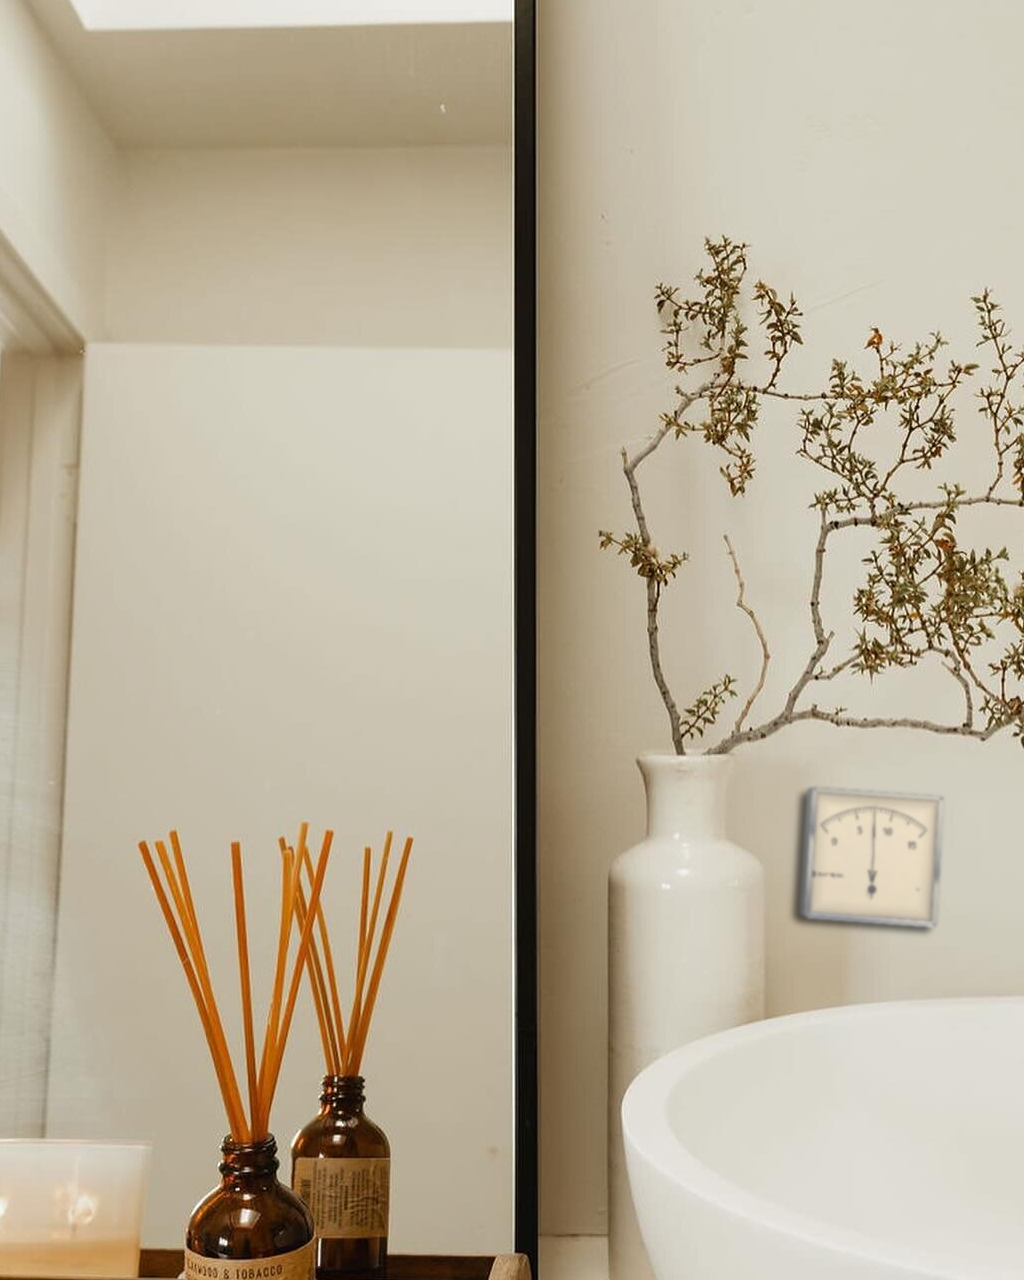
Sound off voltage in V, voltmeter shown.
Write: 7.5 V
